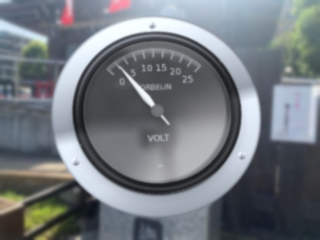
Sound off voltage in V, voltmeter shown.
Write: 2.5 V
